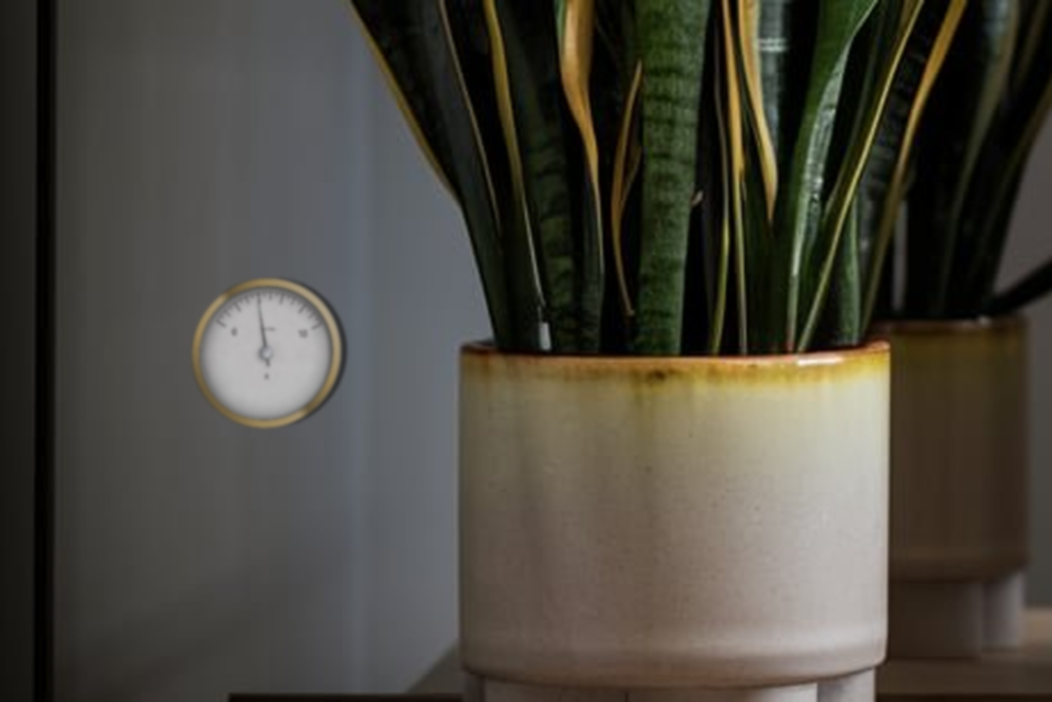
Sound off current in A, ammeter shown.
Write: 4 A
